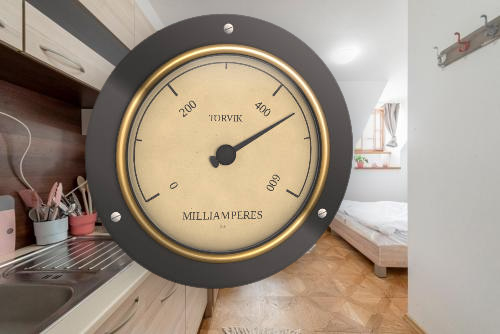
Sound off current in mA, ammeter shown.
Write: 450 mA
